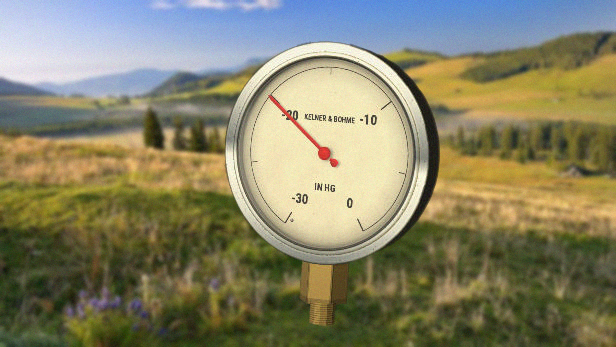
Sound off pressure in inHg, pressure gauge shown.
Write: -20 inHg
